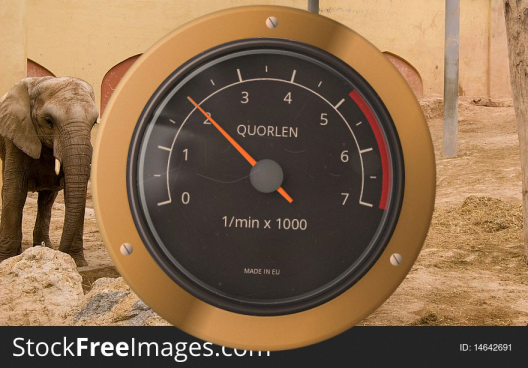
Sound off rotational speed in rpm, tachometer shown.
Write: 2000 rpm
